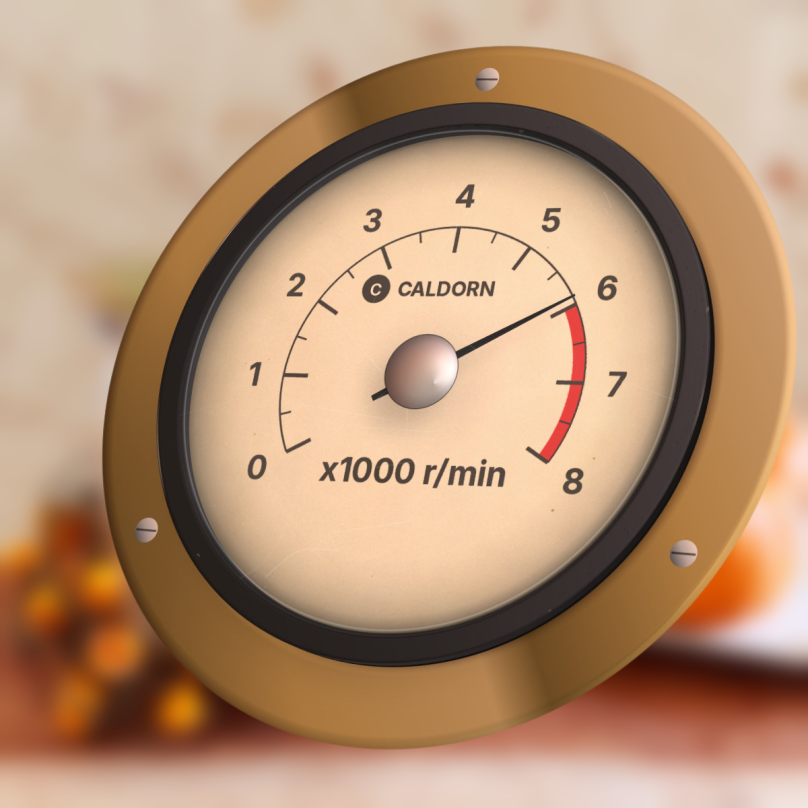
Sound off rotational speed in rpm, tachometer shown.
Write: 6000 rpm
